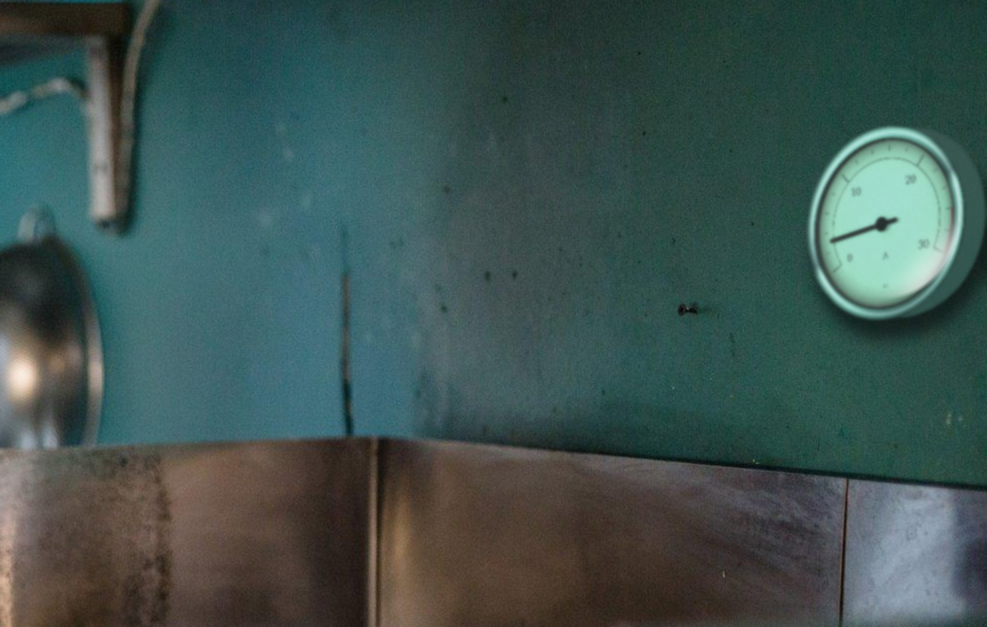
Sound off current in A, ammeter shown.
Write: 3 A
